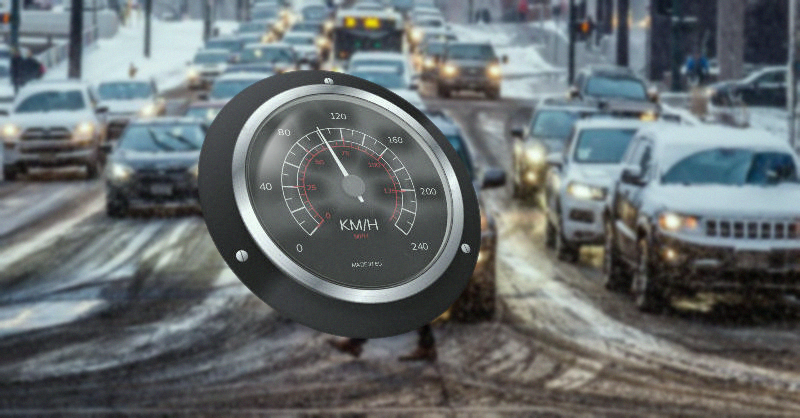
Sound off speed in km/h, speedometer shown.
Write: 100 km/h
